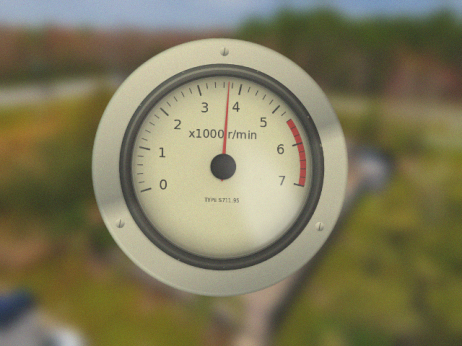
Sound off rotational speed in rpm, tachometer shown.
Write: 3700 rpm
